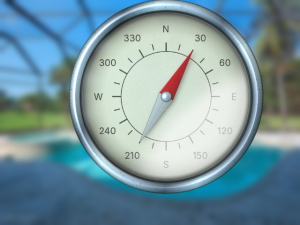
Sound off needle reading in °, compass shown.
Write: 30 °
